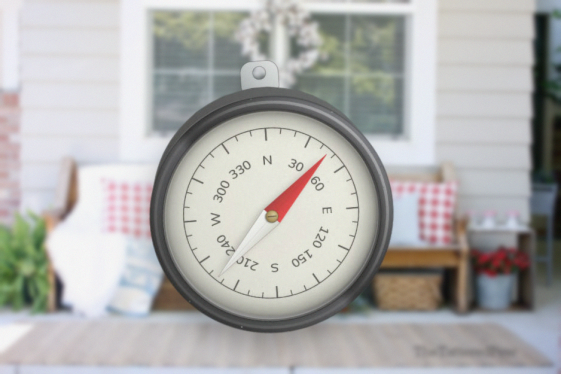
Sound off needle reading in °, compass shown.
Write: 45 °
